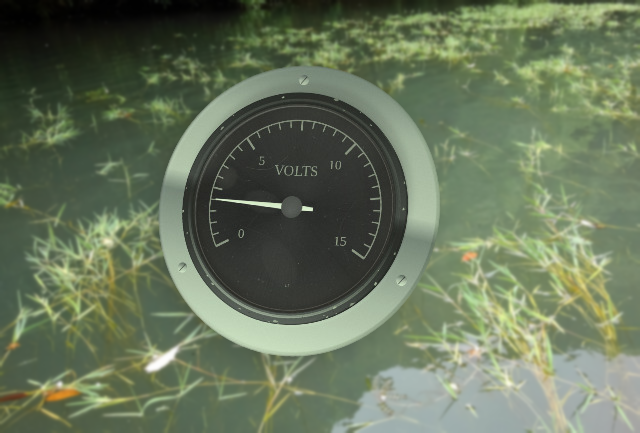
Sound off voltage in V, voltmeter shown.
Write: 2 V
